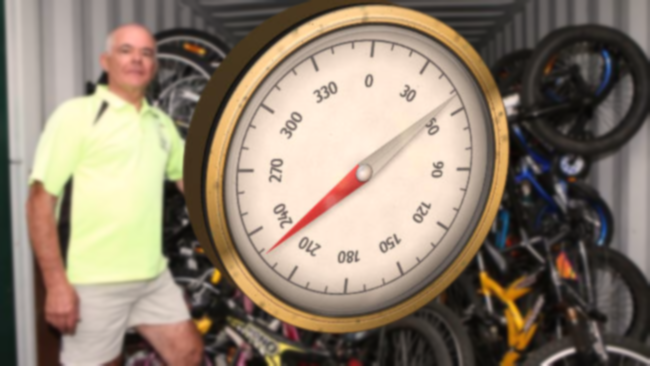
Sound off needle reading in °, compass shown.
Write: 230 °
